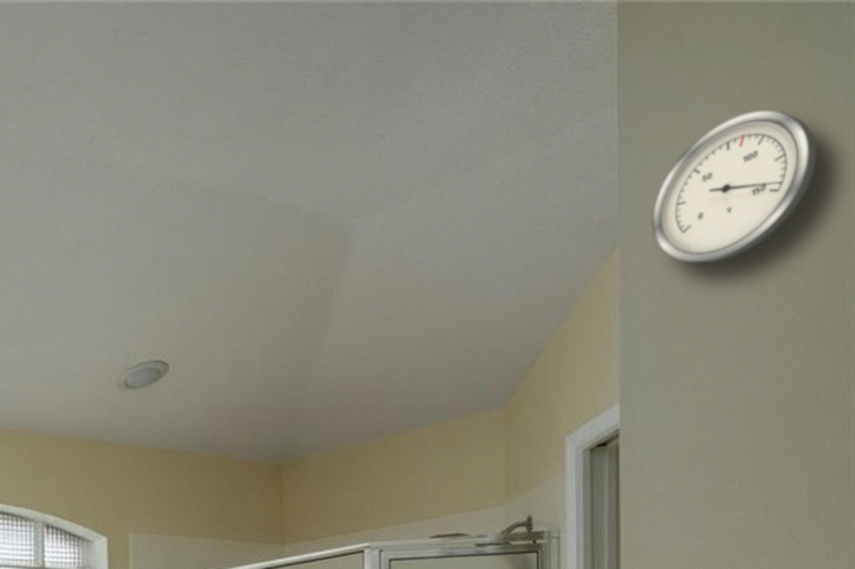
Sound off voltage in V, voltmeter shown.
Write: 145 V
